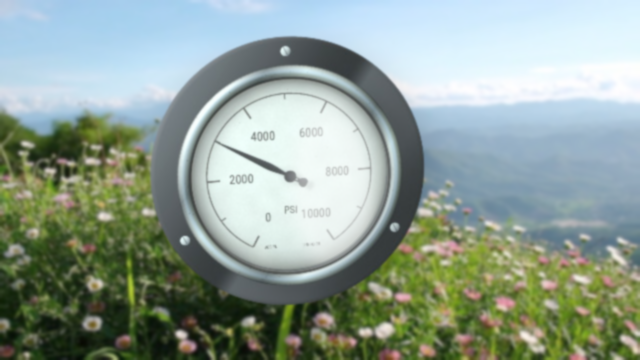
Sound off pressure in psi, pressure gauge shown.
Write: 3000 psi
